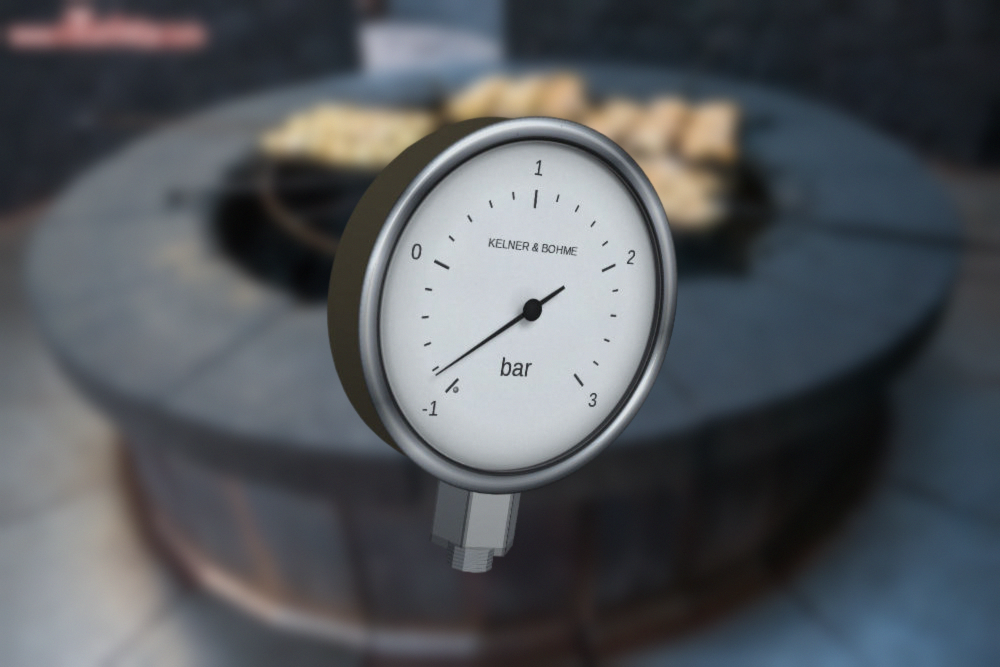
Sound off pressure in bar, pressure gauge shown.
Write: -0.8 bar
